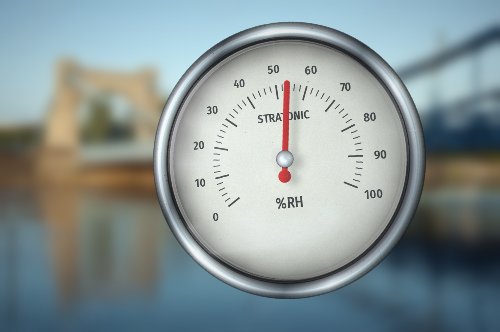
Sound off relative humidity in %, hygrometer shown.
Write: 54 %
